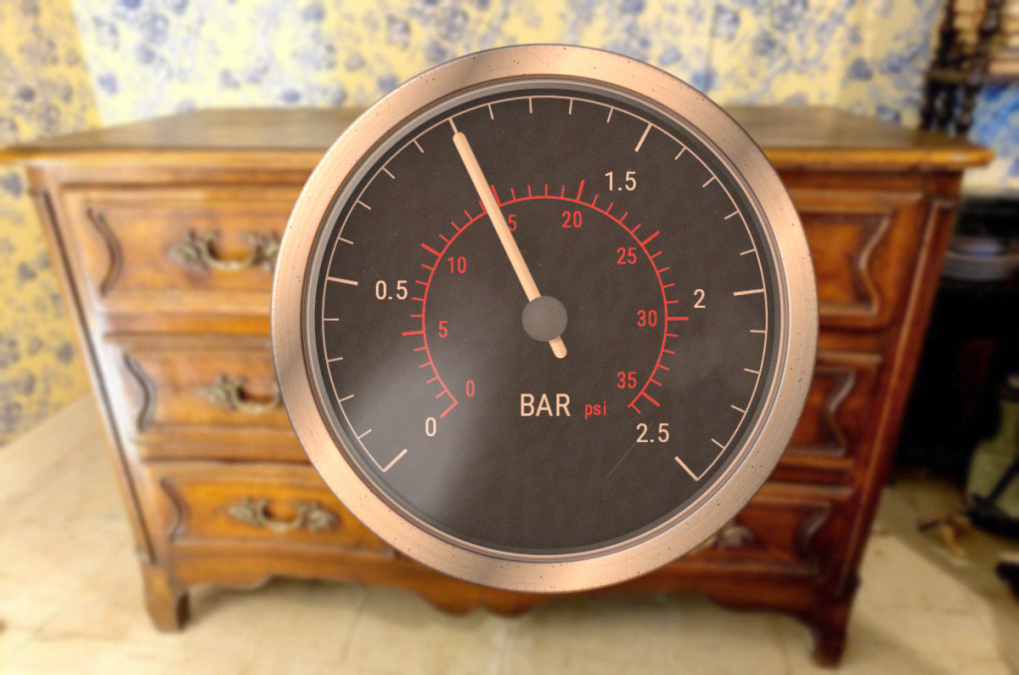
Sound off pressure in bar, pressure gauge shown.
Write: 1 bar
